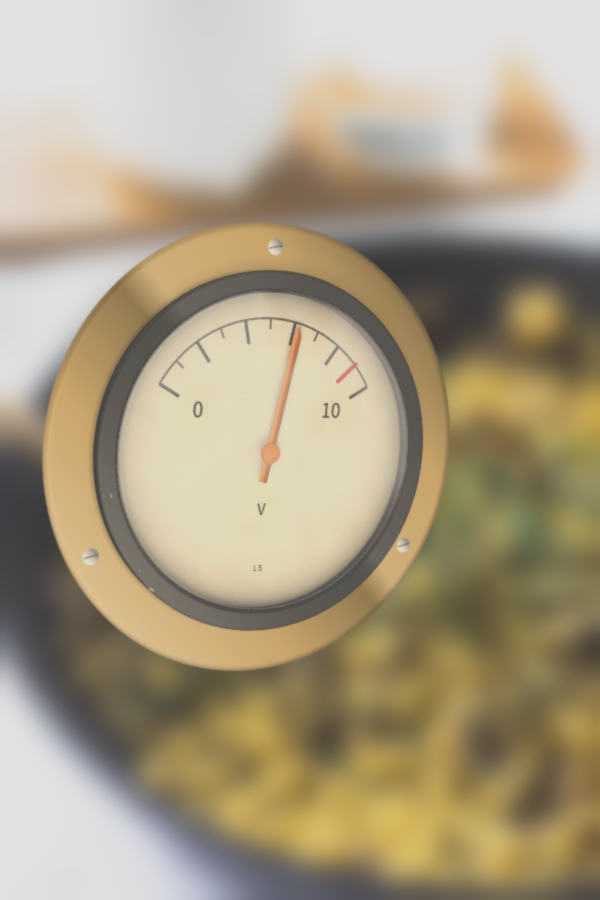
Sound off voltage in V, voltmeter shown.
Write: 6 V
